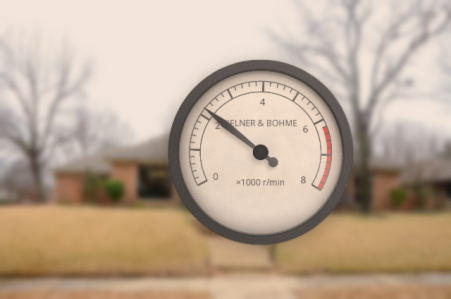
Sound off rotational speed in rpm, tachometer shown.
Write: 2200 rpm
